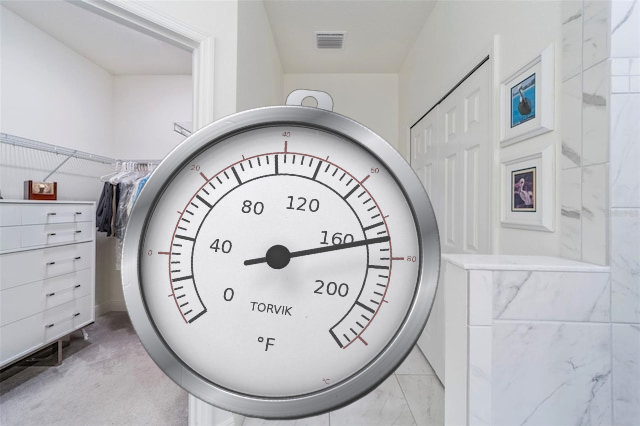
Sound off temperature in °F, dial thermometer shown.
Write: 168 °F
